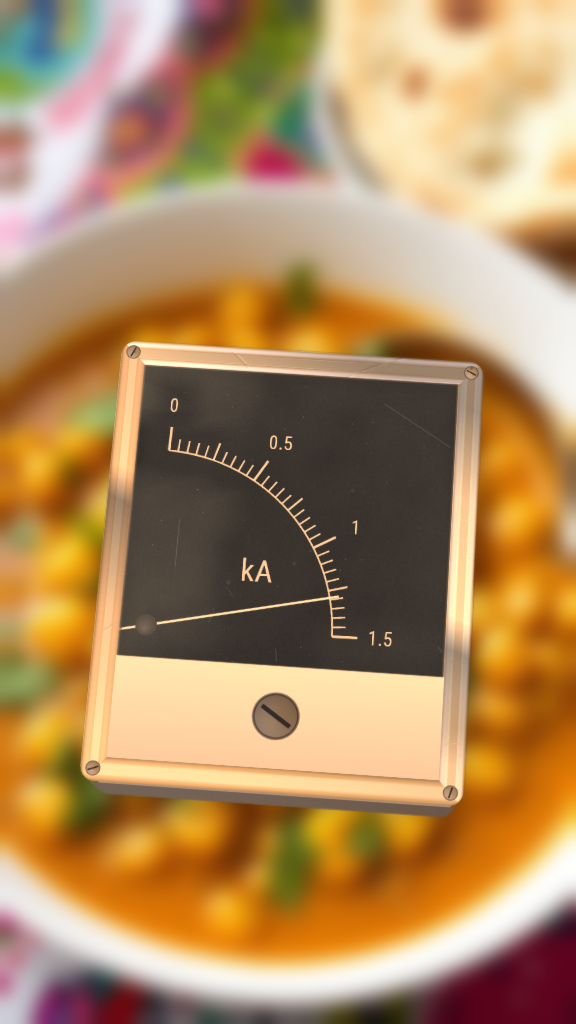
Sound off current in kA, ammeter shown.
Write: 1.3 kA
